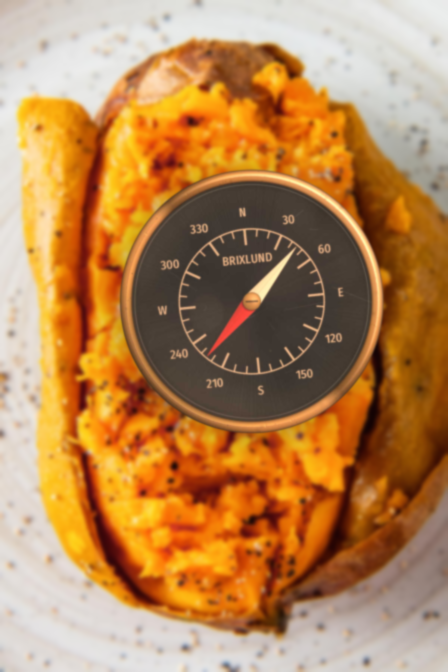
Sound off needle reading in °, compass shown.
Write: 225 °
